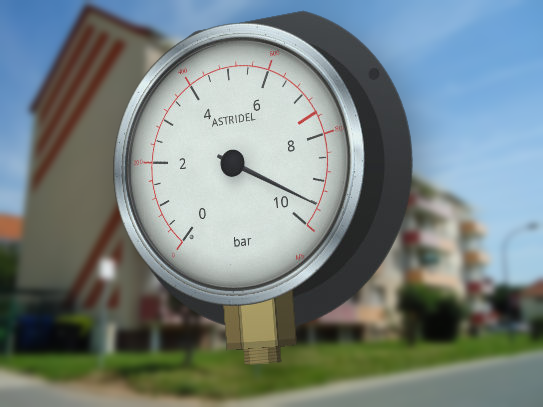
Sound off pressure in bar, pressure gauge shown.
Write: 9.5 bar
